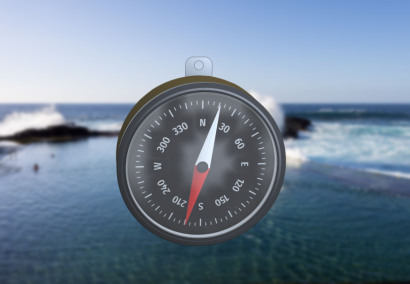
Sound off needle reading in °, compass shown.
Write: 195 °
